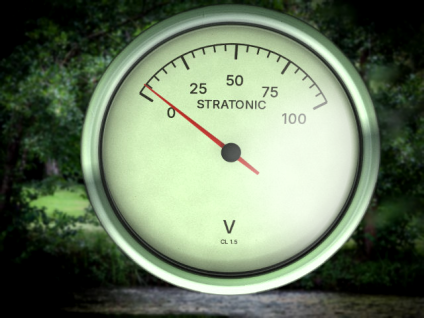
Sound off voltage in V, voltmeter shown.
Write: 5 V
